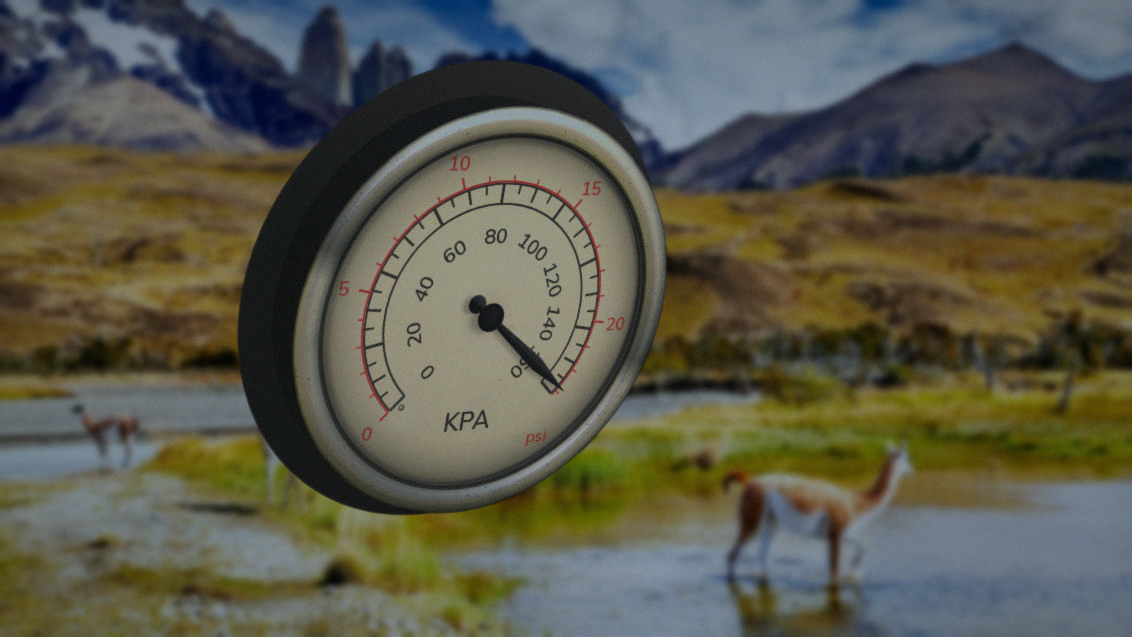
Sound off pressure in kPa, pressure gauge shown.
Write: 157.5 kPa
